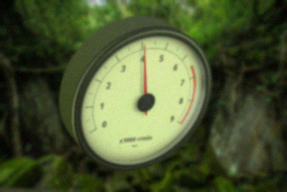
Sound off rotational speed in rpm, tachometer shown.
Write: 4000 rpm
